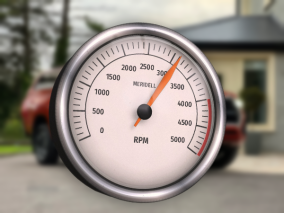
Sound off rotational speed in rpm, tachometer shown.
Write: 3100 rpm
